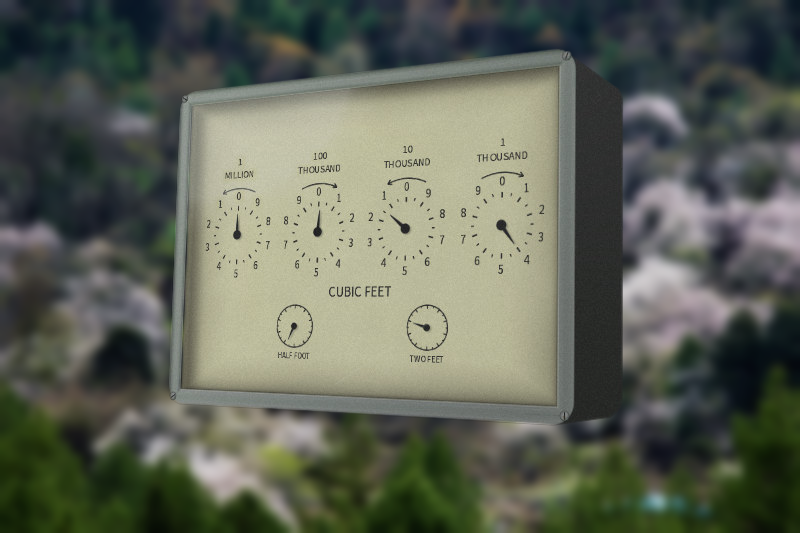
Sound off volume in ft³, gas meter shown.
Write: 1400 ft³
